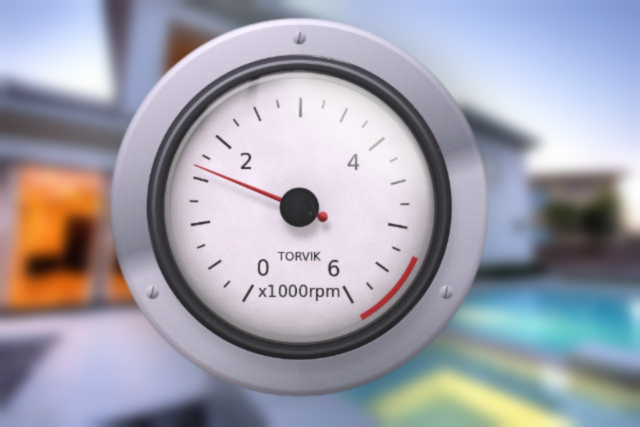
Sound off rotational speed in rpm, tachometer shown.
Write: 1625 rpm
